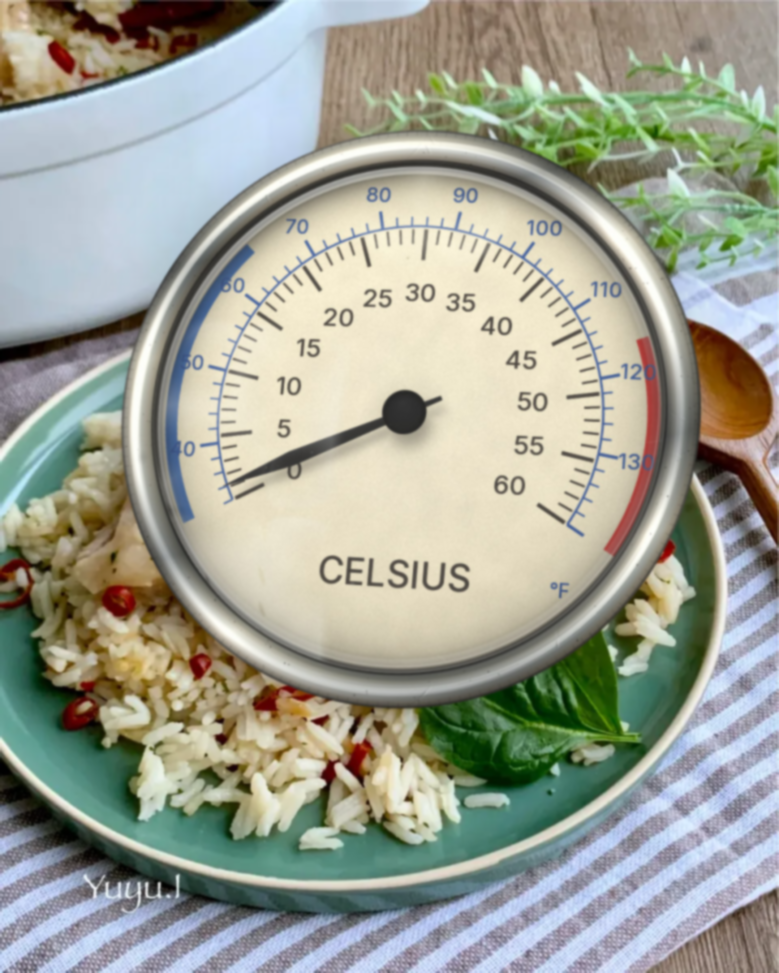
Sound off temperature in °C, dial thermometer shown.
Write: 1 °C
